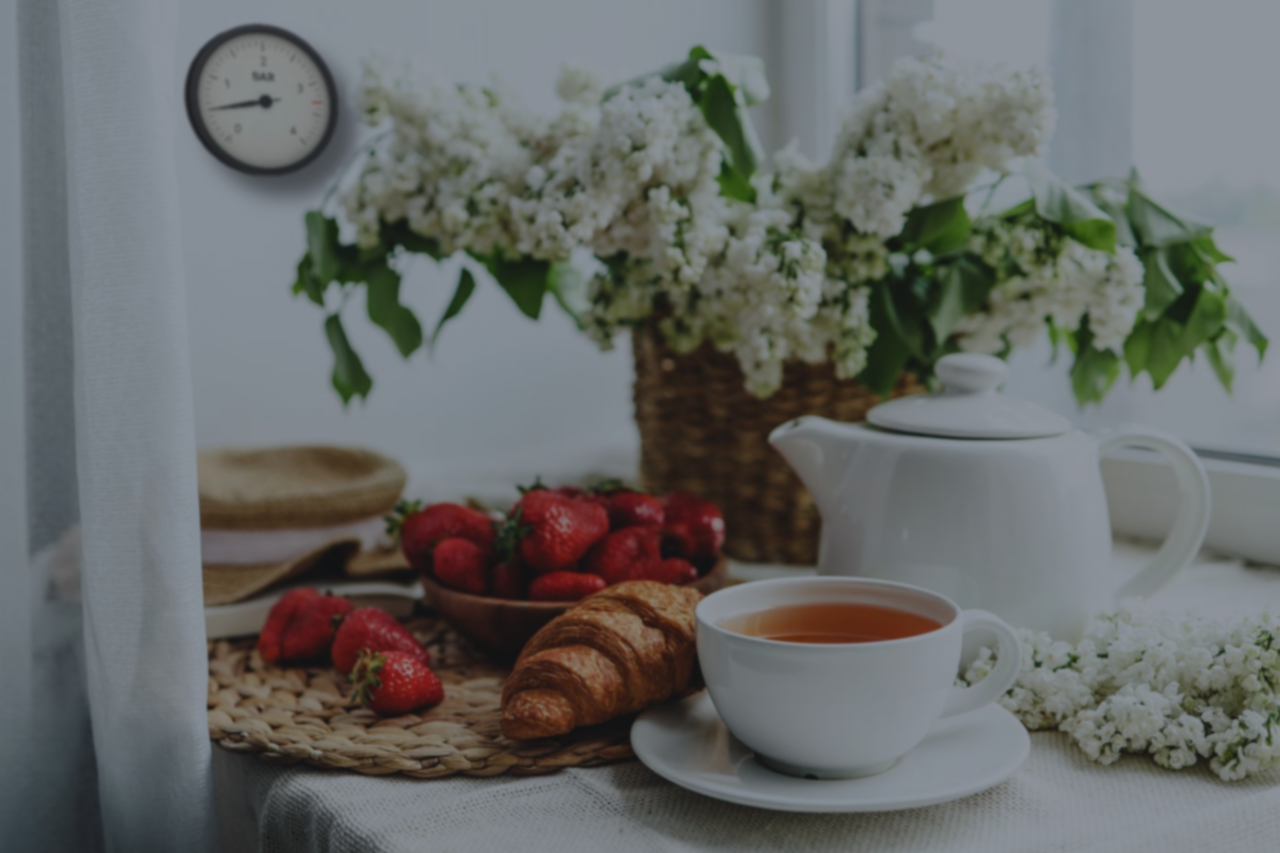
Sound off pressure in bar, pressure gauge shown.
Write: 0.5 bar
